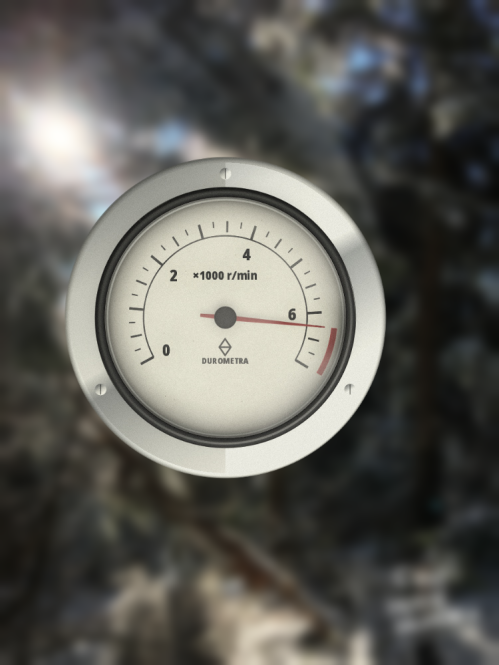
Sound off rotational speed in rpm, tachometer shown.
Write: 6250 rpm
